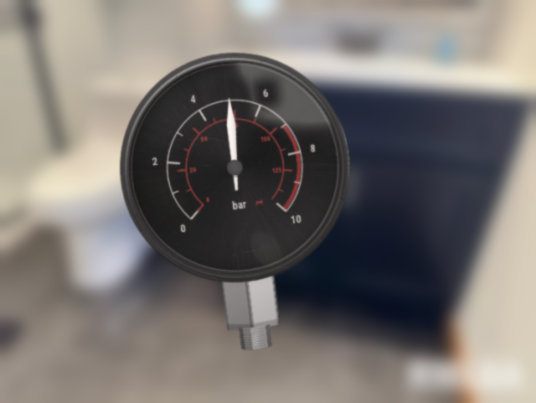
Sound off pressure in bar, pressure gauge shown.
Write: 5 bar
